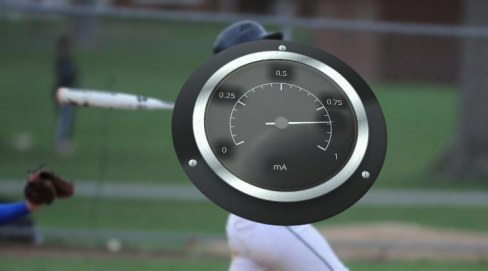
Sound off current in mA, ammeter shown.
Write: 0.85 mA
